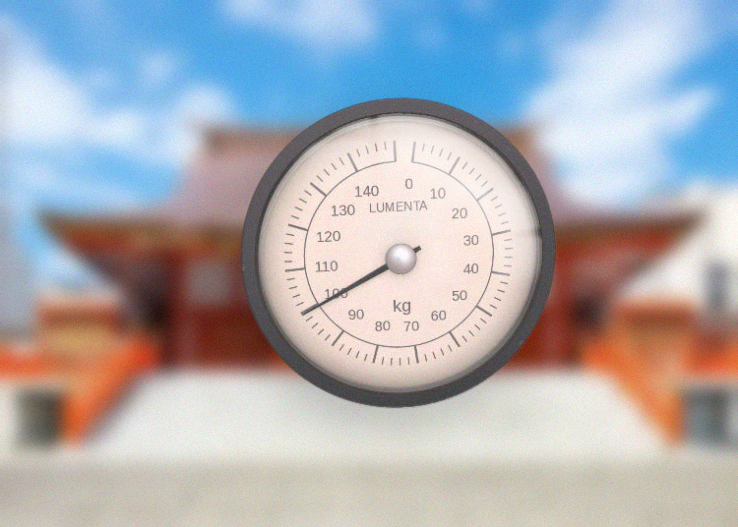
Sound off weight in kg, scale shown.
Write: 100 kg
